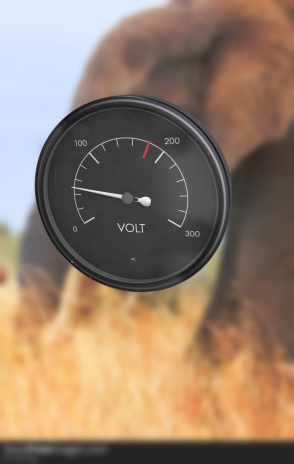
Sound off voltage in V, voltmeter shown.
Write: 50 V
